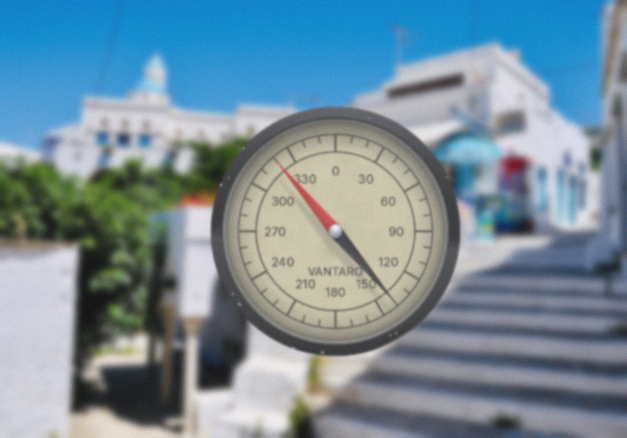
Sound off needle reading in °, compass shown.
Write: 320 °
